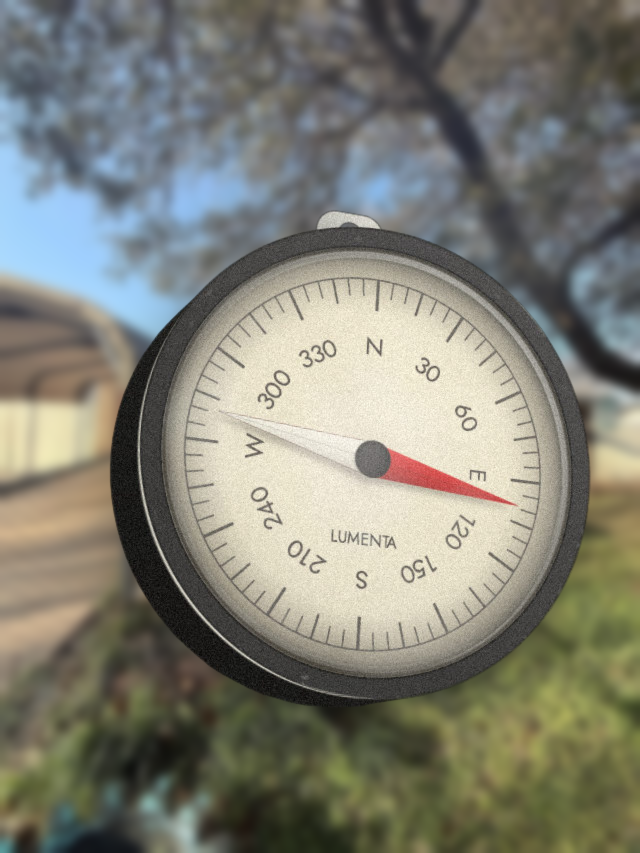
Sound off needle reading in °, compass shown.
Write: 100 °
